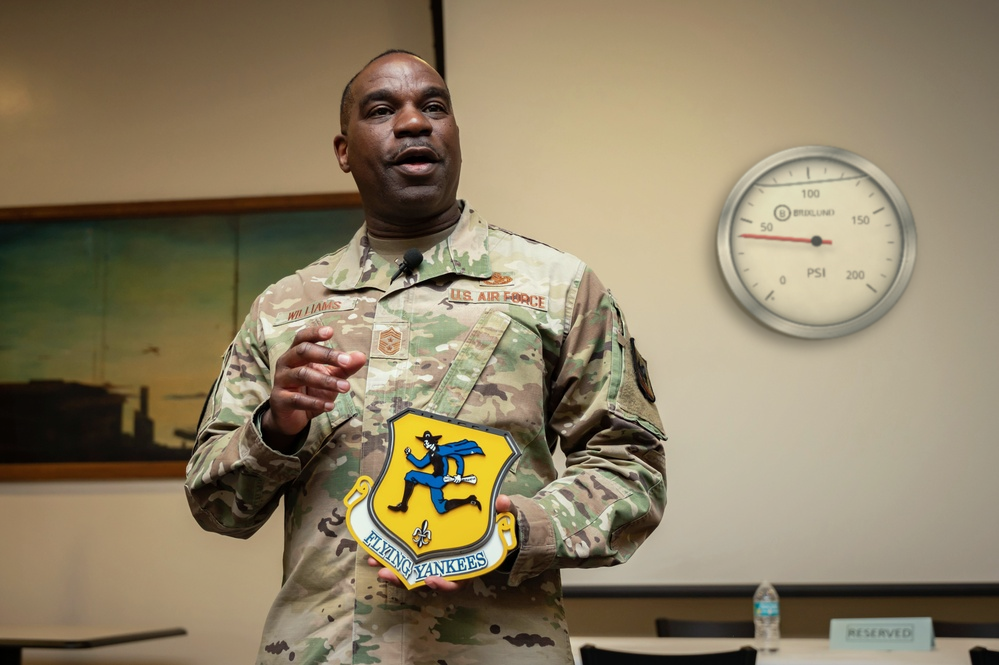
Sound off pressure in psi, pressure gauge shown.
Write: 40 psi
